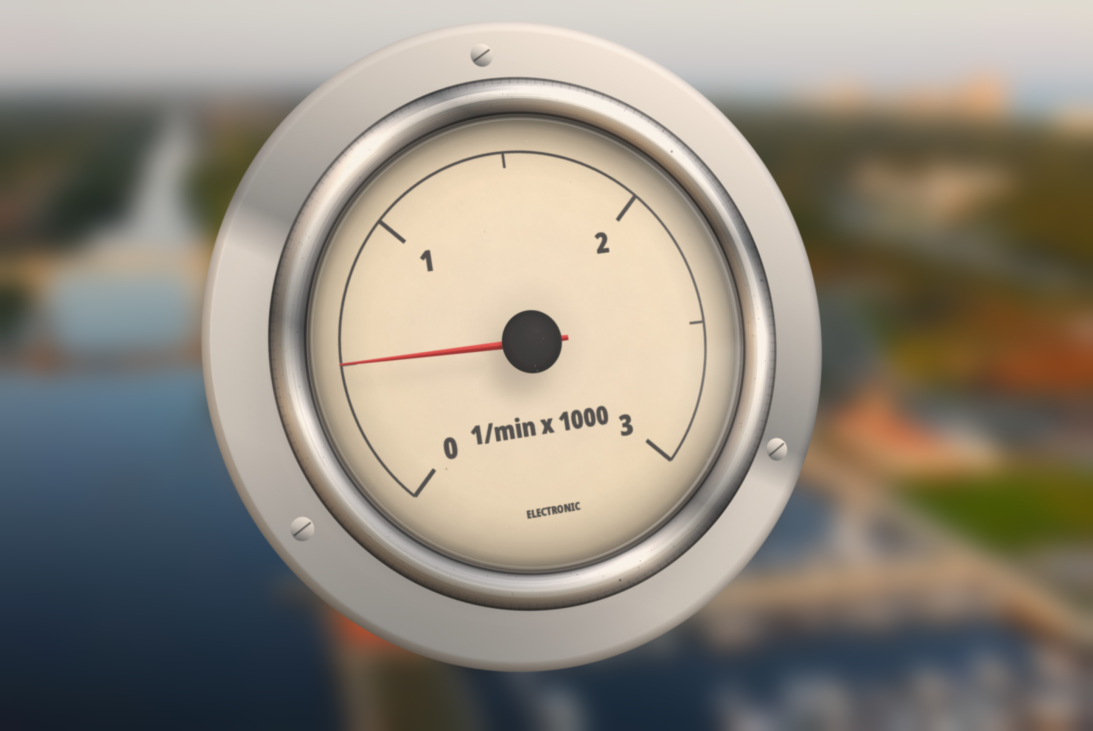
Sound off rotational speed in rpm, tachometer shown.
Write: 500 rpm
